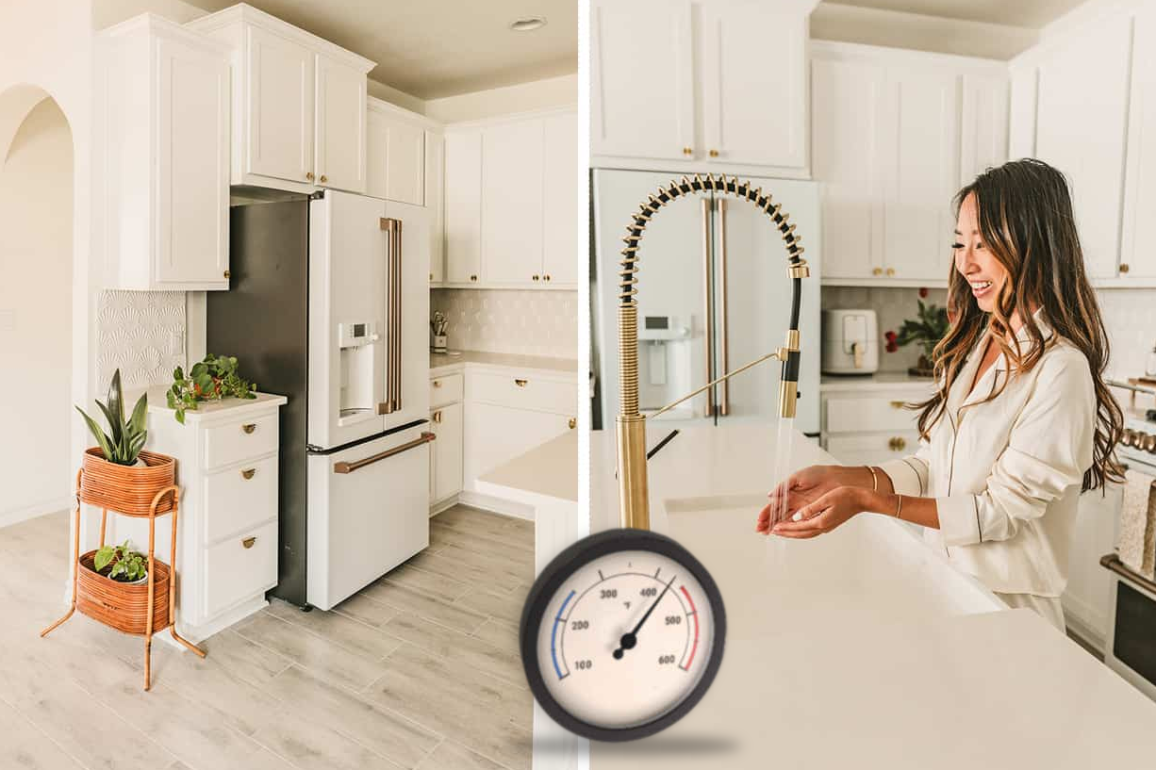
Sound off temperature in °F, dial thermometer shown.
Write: 425 °F
